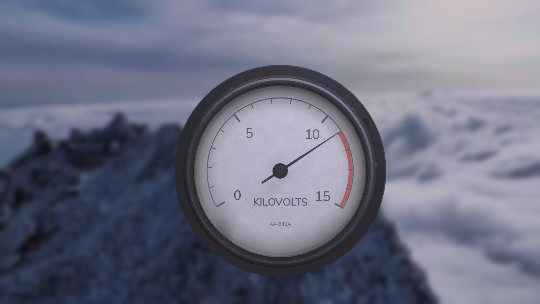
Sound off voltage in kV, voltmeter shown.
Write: 11 kV
